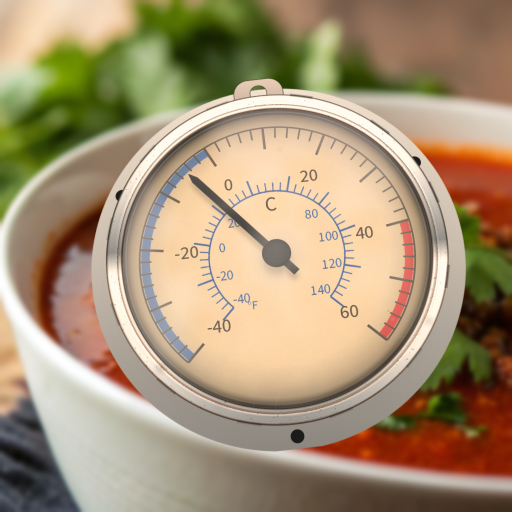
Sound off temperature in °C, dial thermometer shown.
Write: -5 °C
